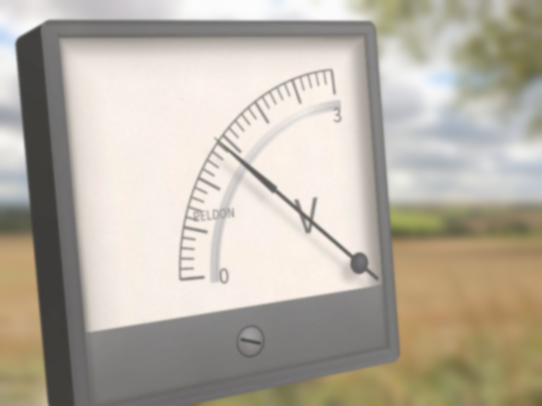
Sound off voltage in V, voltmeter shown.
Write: 1.4 V
